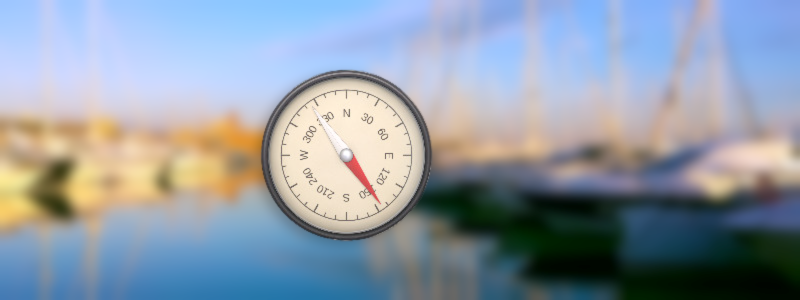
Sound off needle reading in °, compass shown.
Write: 145 °
